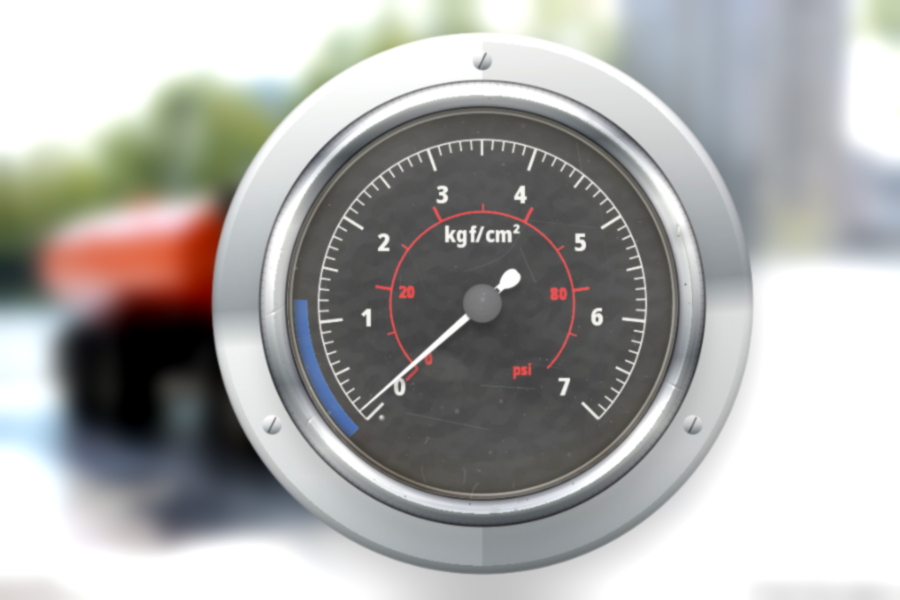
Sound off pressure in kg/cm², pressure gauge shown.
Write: 0.1 kg/cm²
